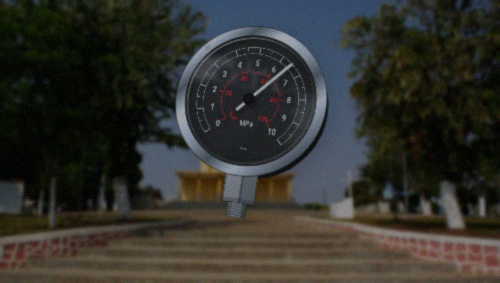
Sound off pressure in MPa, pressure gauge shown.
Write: 6.5 MPa
